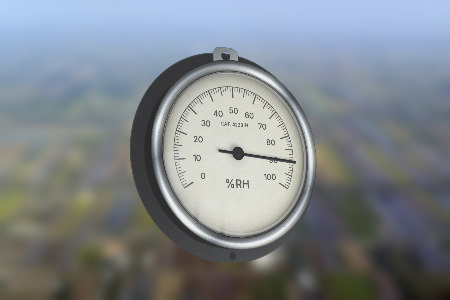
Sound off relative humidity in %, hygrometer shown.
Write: 90 %
